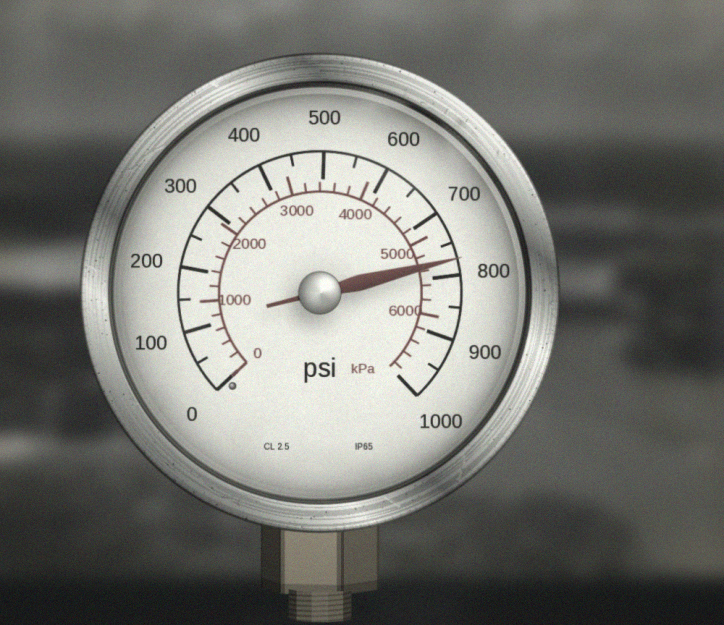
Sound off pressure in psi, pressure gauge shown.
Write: 775 psi
